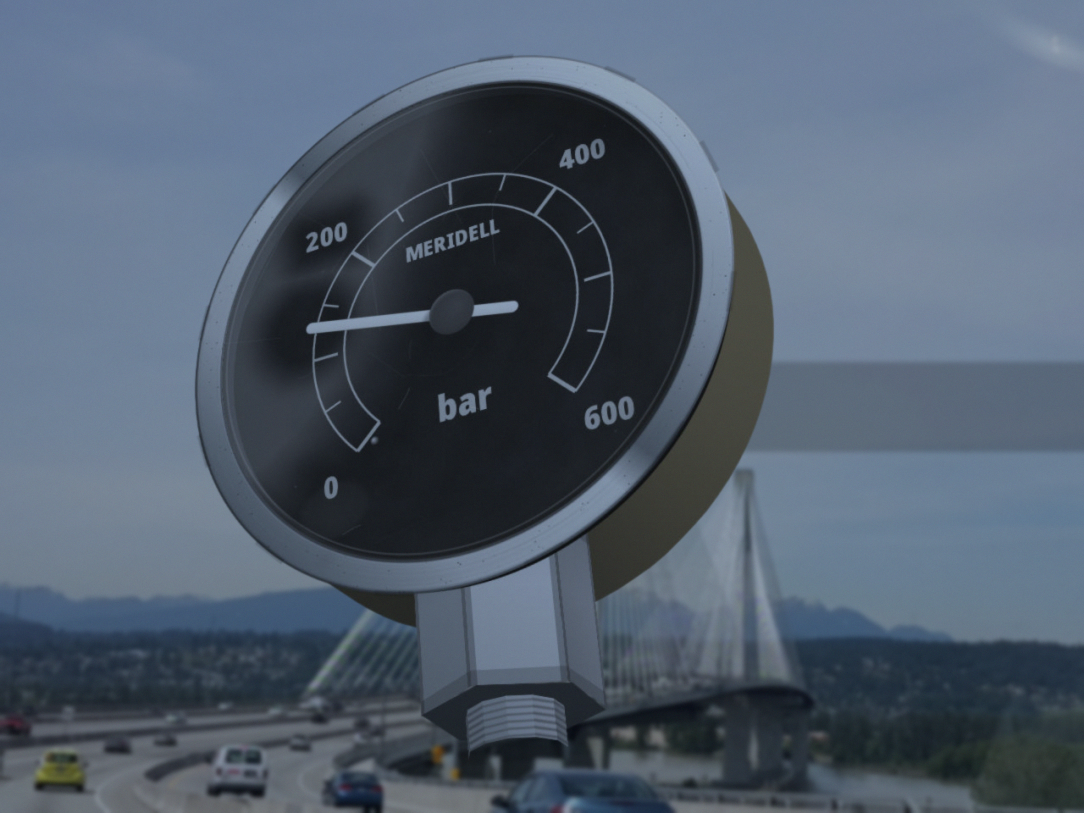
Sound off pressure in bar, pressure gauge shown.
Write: 125 bar
